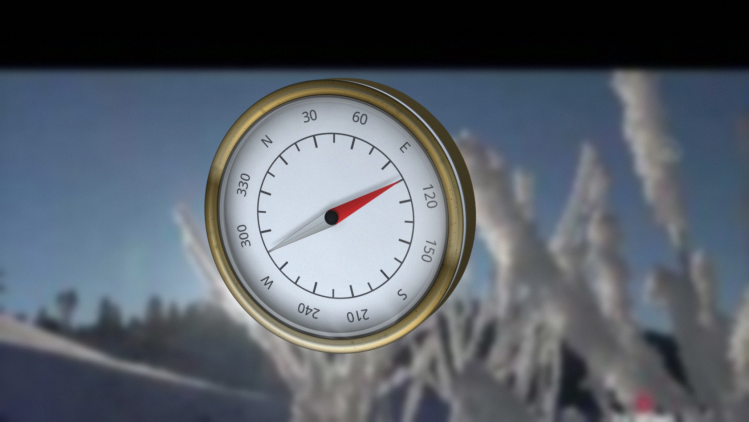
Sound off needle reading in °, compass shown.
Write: 105 °
